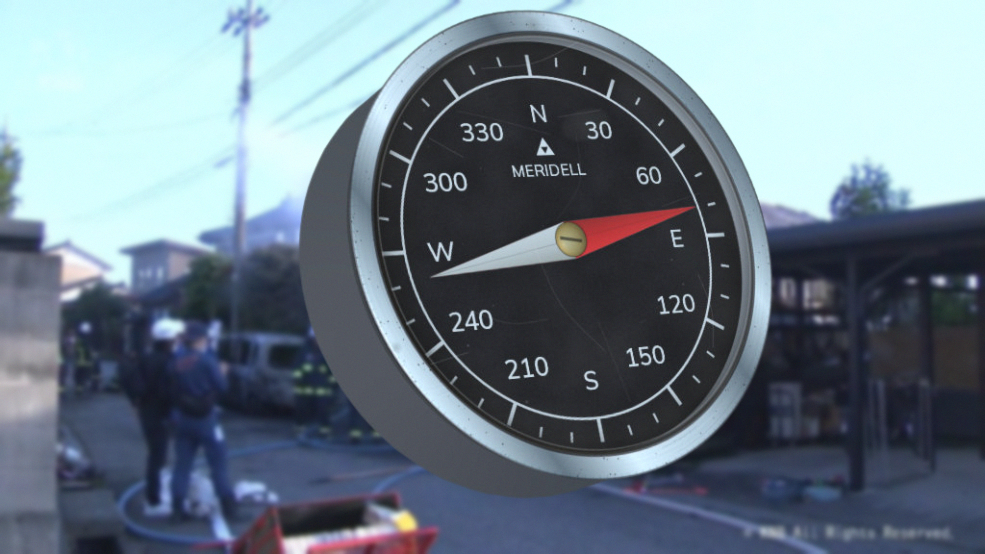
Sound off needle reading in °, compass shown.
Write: 80 °
